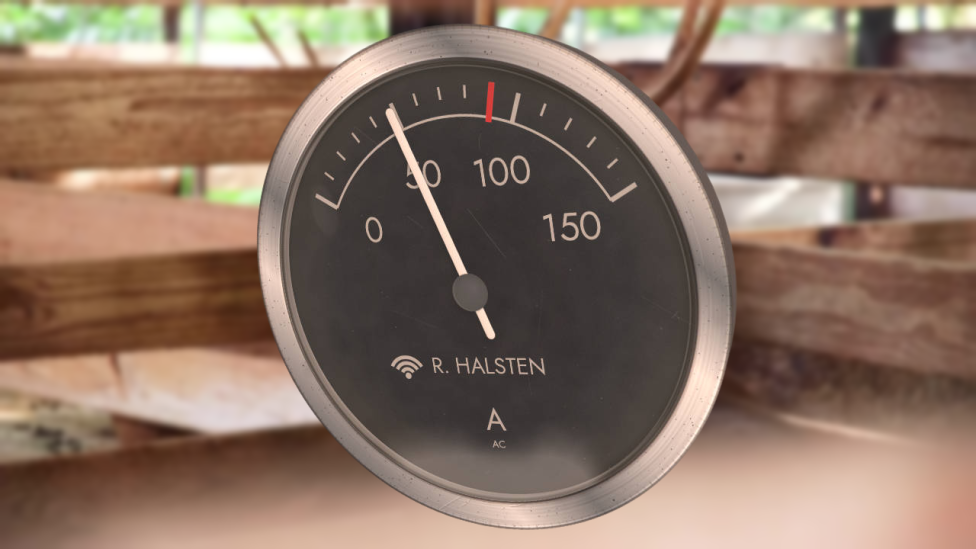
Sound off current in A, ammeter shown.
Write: 50 A
